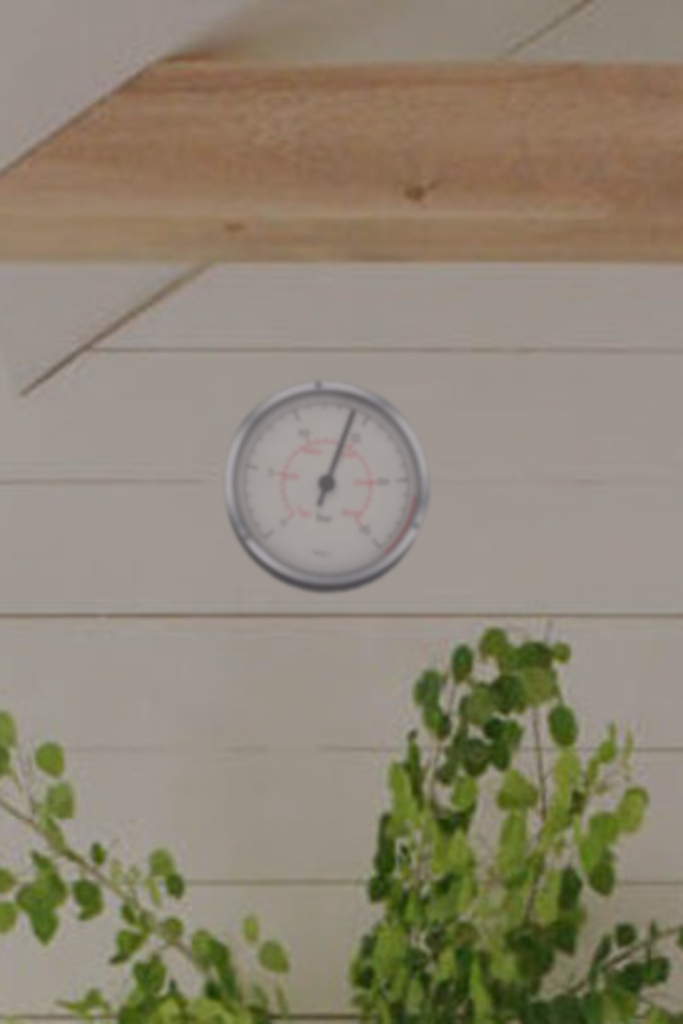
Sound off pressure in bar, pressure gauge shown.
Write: 14 bar
